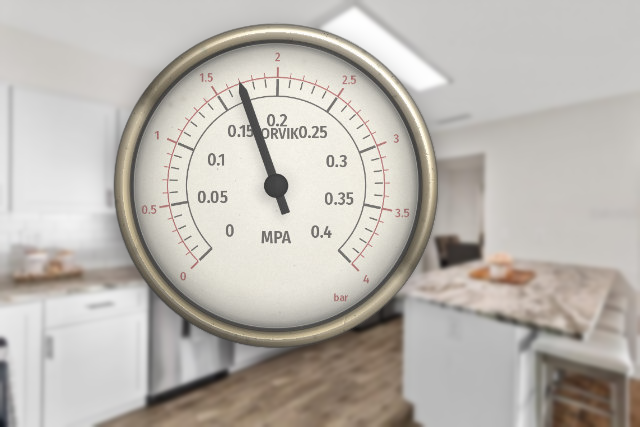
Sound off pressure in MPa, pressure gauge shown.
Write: 0.17 MPa
